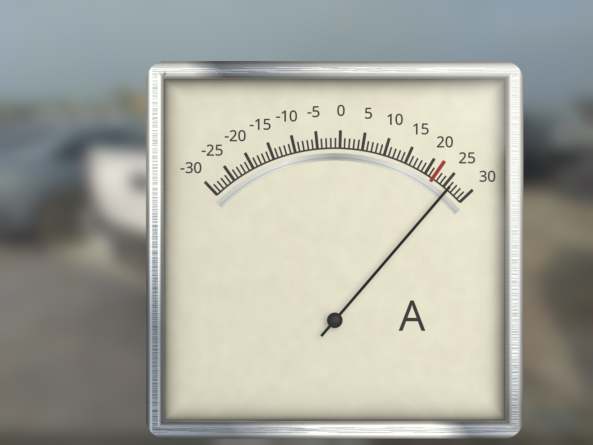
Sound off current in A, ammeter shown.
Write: 26 A
